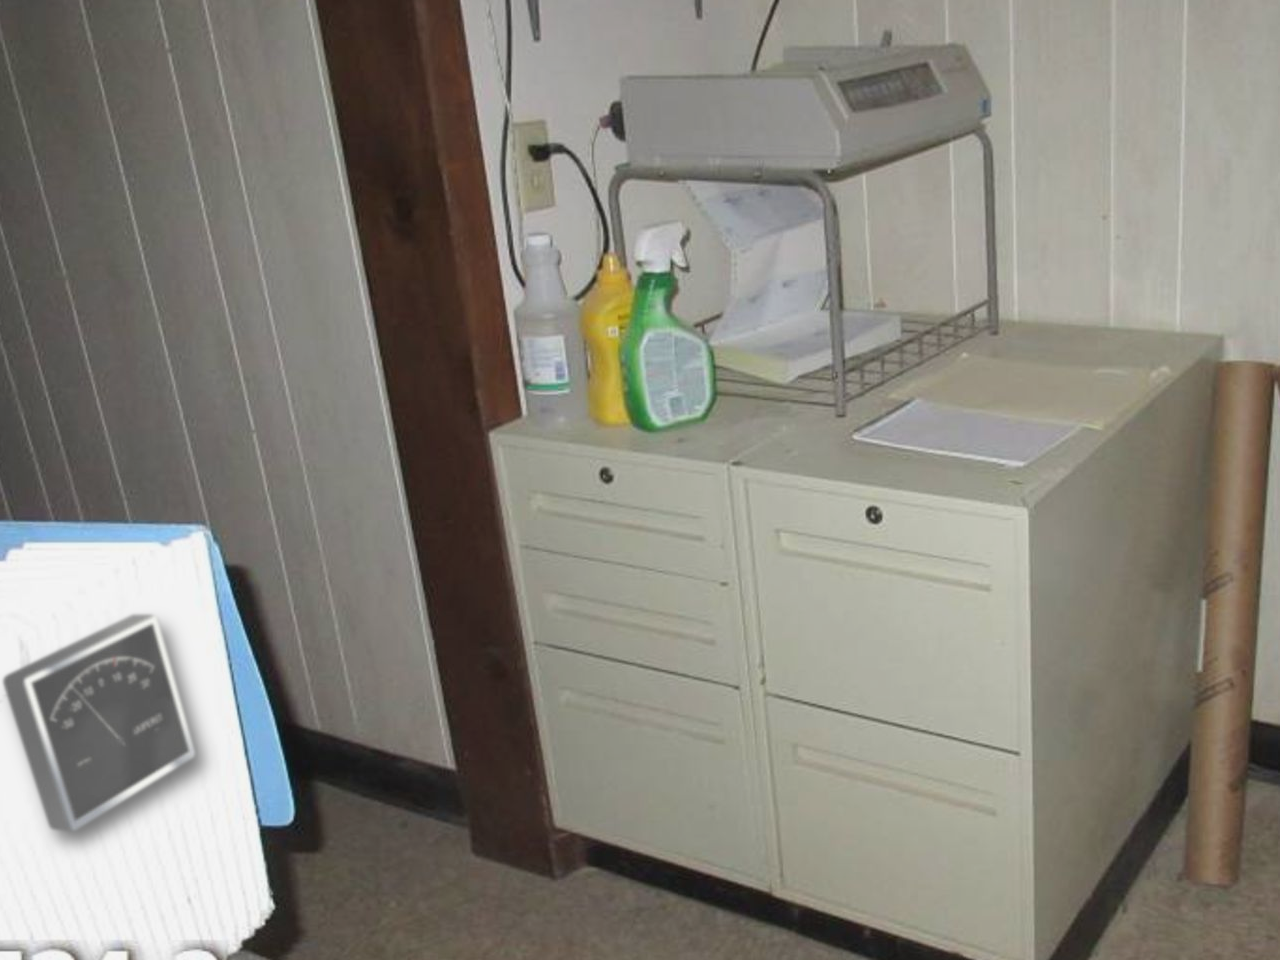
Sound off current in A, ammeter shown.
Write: -15 A
